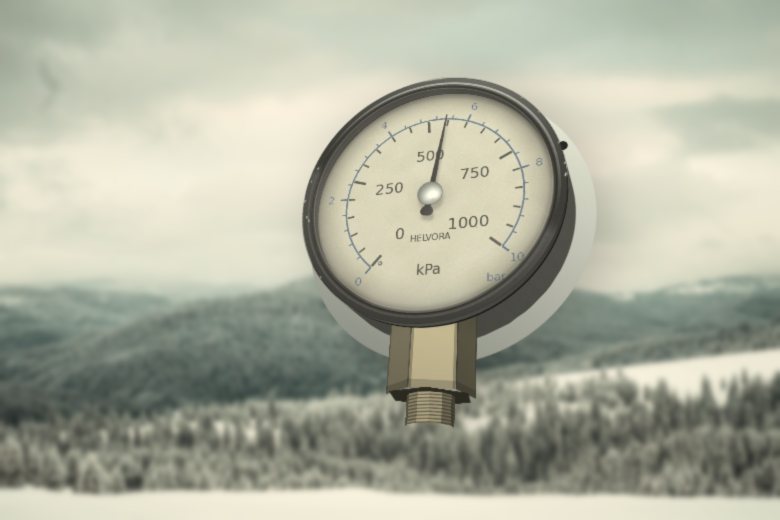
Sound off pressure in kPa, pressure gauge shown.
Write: 550 kPa
